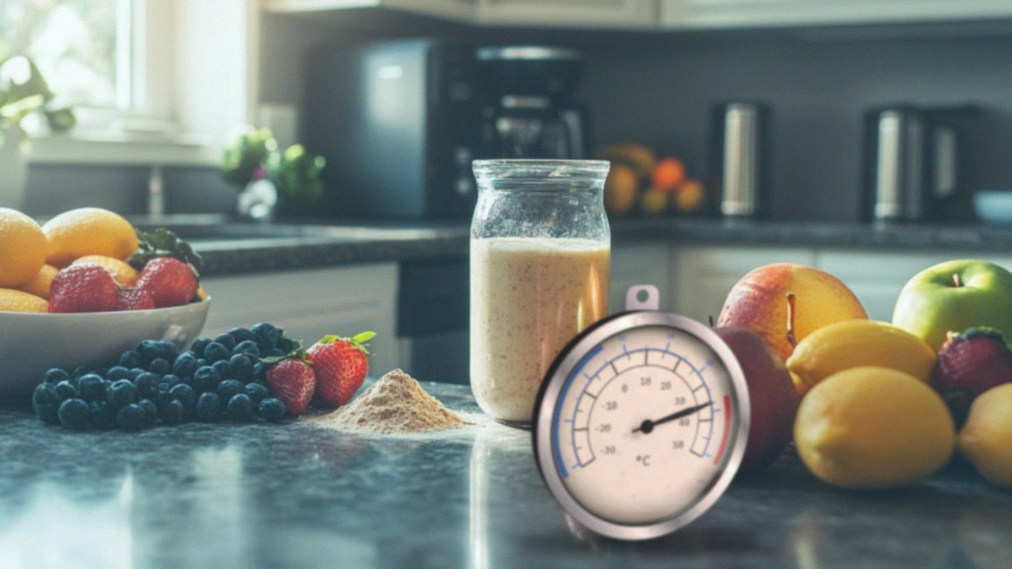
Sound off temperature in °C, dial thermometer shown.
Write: 35 °C
